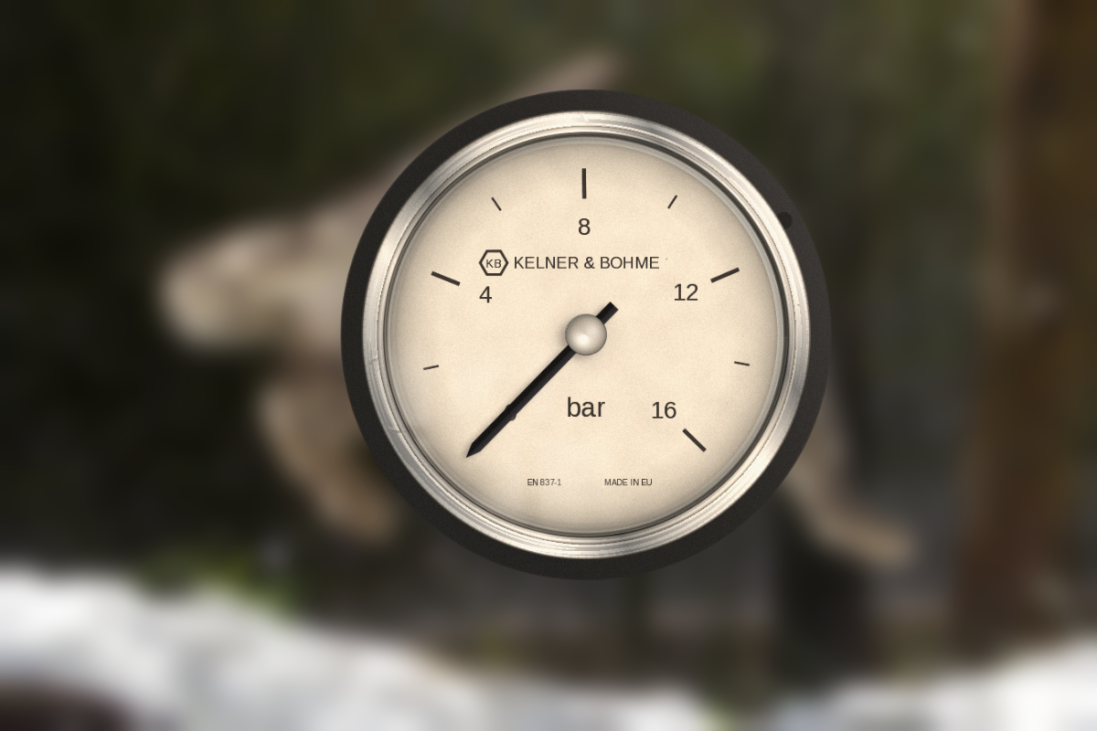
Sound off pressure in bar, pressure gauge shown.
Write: 0 bar
